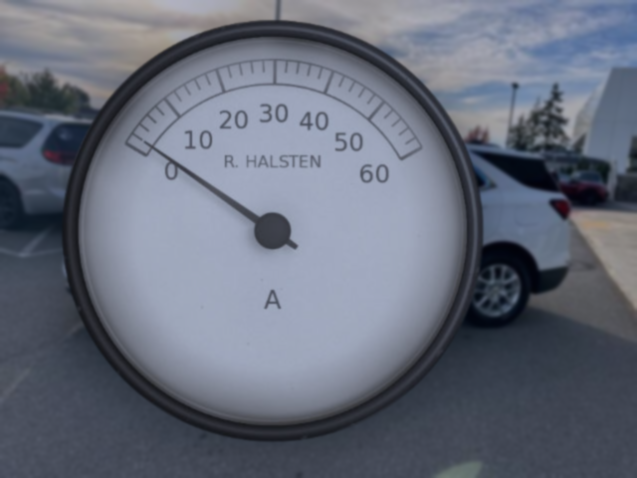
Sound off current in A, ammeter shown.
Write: 2 A
